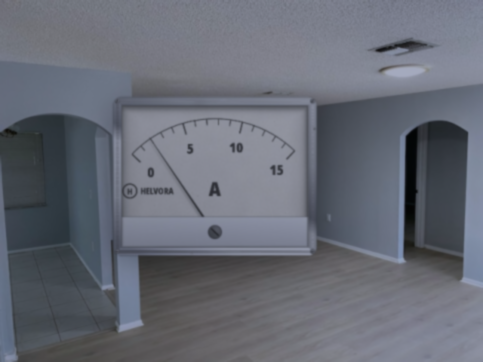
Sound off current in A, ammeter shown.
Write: 2 A
